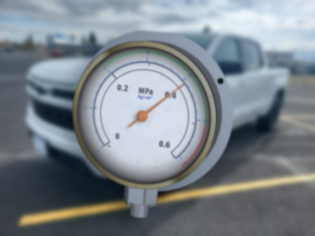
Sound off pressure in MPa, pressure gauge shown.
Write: 0.4 MPa
